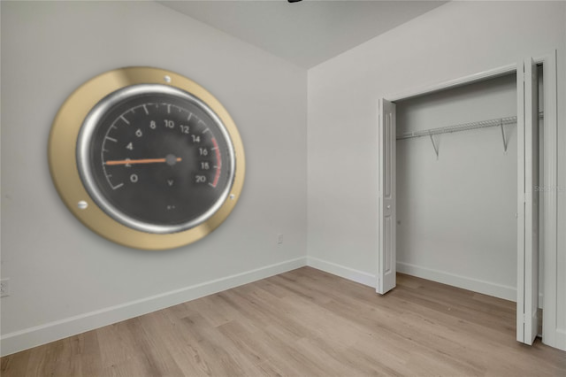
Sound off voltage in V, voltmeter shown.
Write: 2 V
